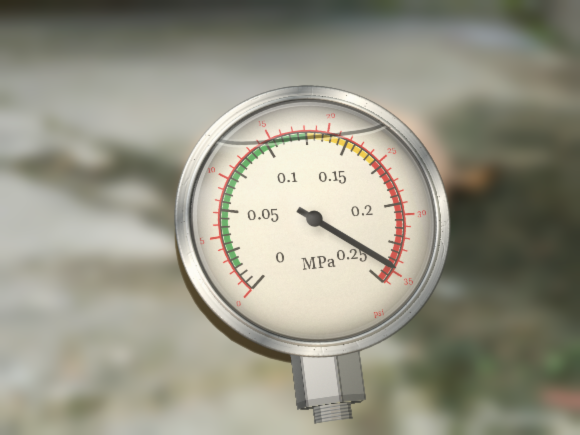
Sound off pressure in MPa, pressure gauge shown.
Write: 0.24 MPa
